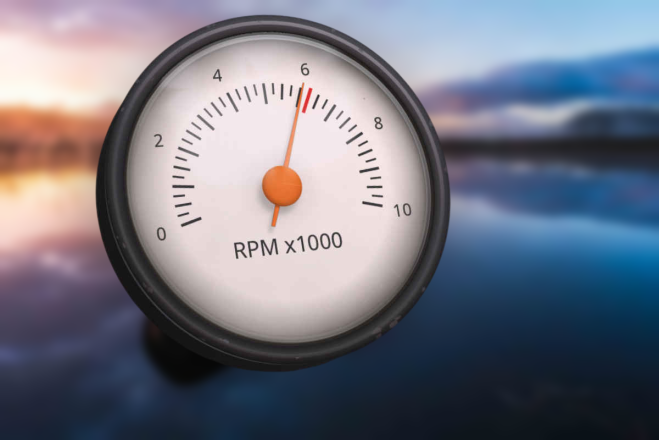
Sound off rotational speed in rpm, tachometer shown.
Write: 6000 rpm
